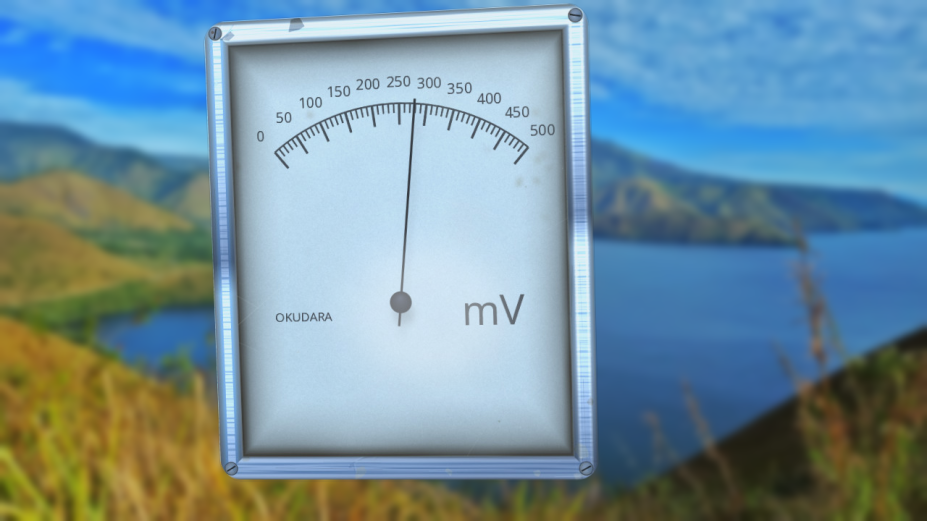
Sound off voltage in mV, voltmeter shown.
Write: 280 mV
